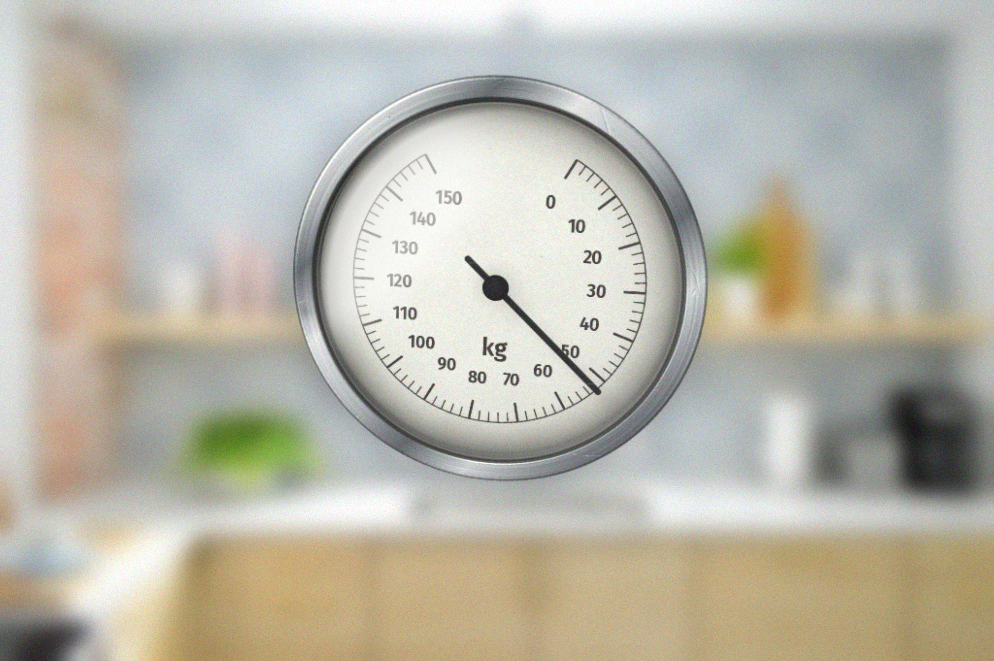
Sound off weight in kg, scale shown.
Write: 52 kg
